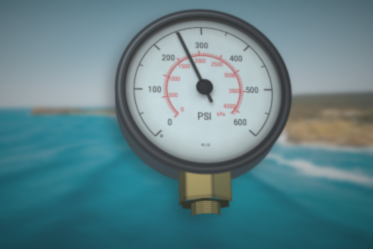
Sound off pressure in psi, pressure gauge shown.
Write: 250 psi
